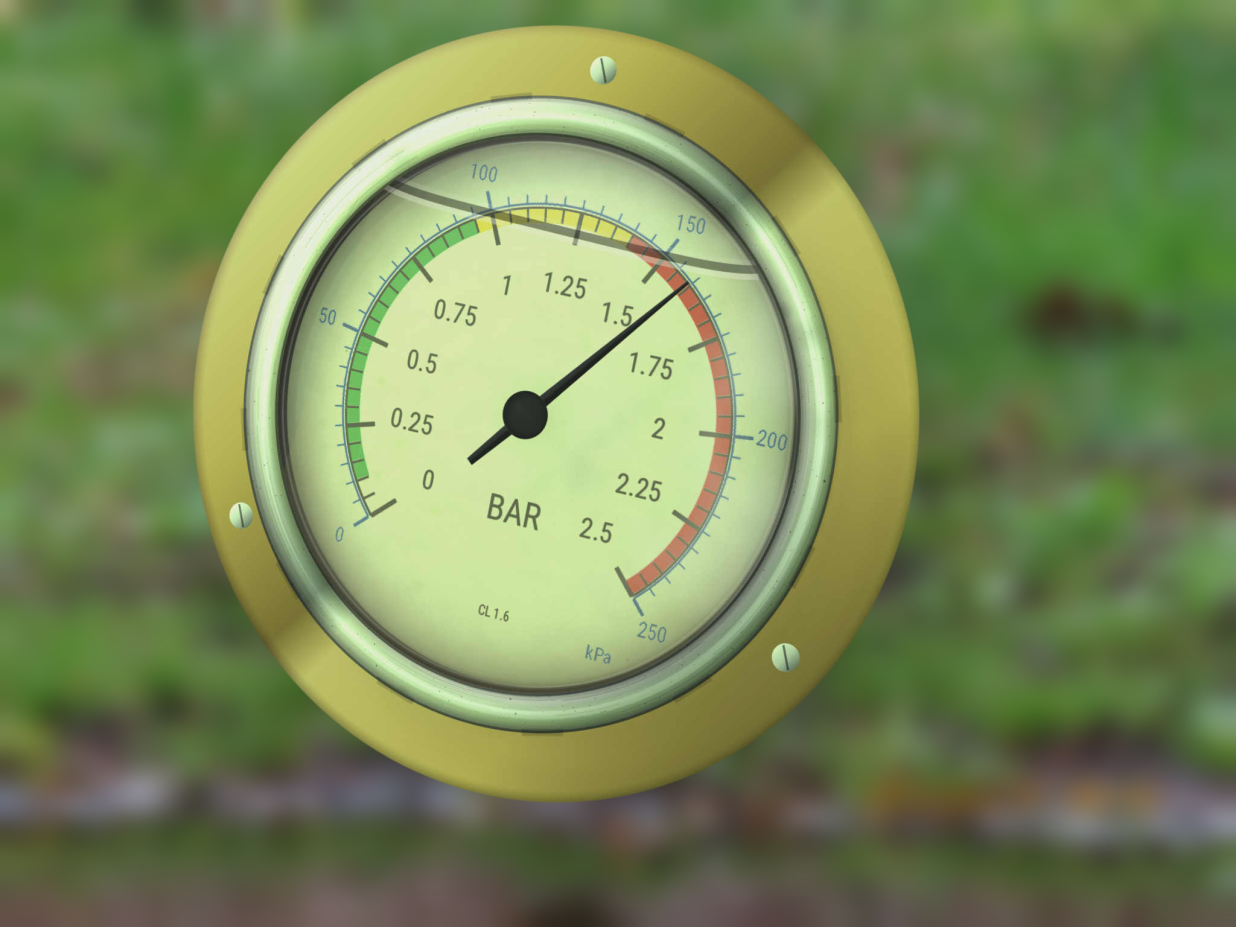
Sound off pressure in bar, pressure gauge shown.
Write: 1.6 bar
